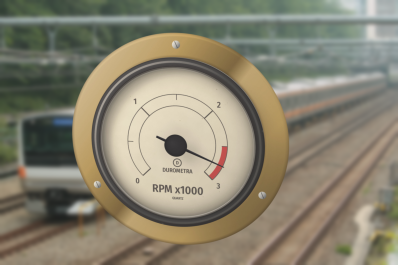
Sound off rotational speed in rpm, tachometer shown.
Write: 2750 rpm
